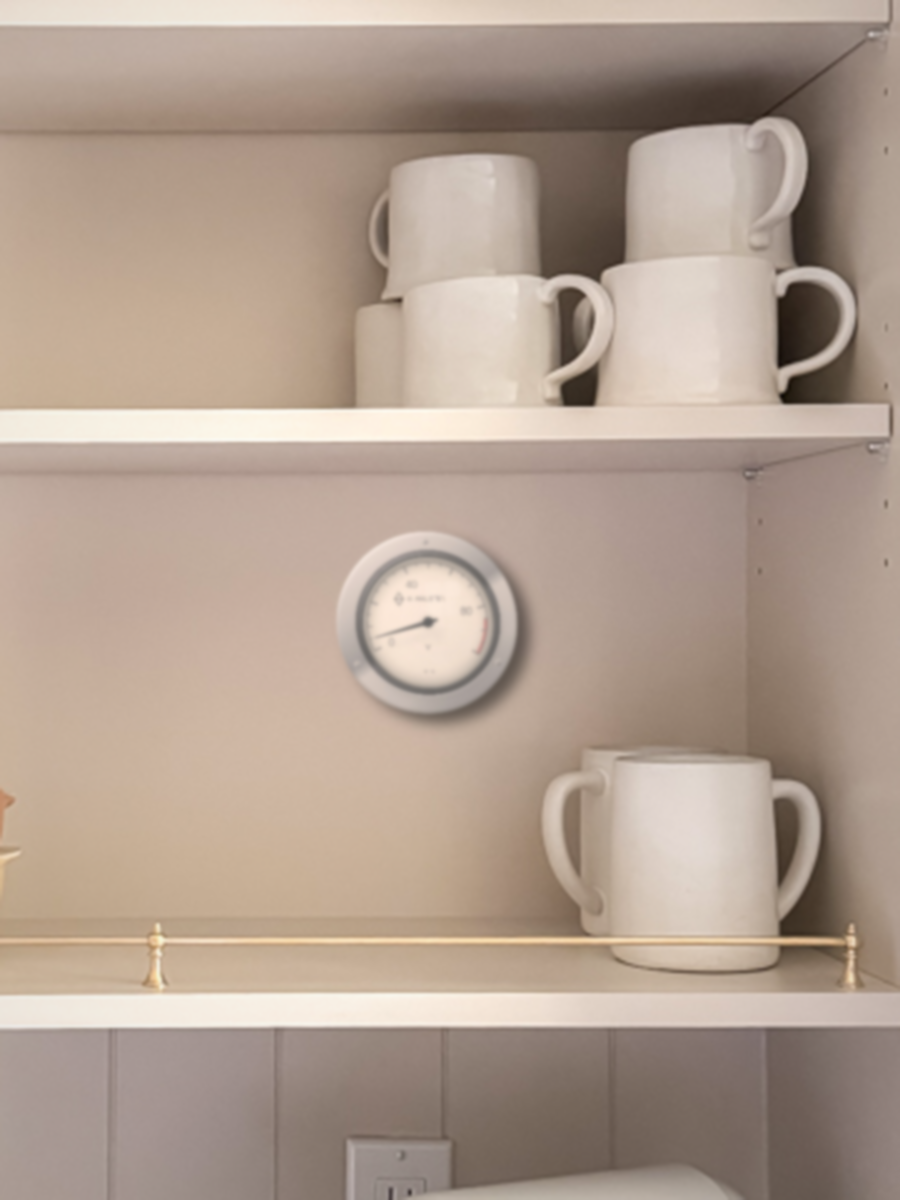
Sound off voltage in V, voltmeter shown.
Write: 5 V
